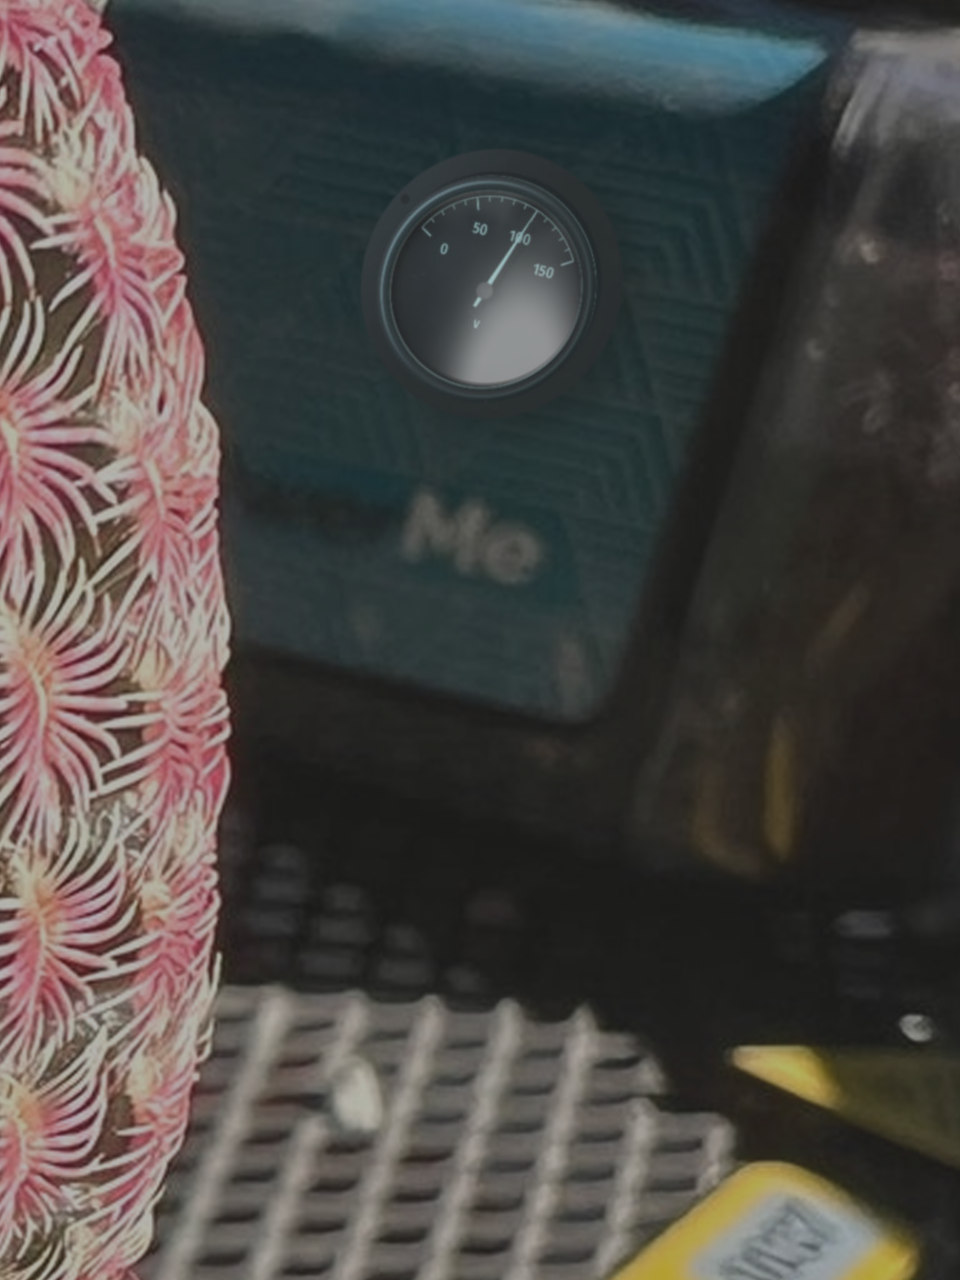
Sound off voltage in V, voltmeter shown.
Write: 100 V
